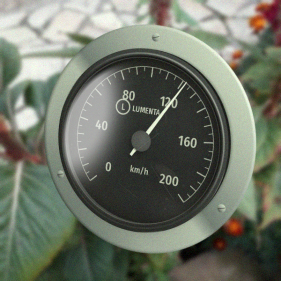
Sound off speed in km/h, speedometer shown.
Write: 122.5 km/h
